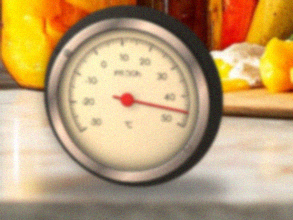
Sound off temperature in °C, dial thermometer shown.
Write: 45 °C
